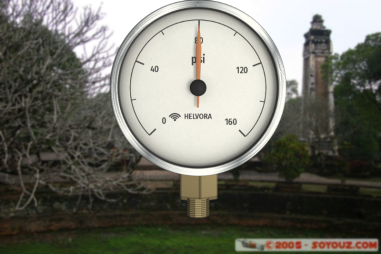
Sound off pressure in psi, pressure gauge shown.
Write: 80 psi
